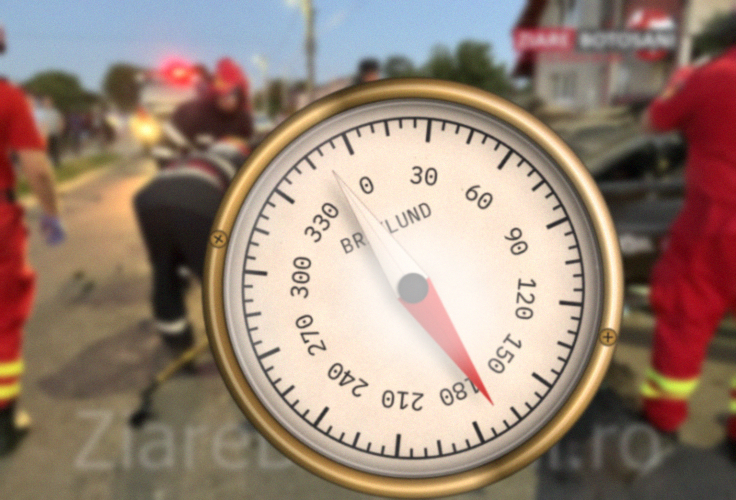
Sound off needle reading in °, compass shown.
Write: 170 °
